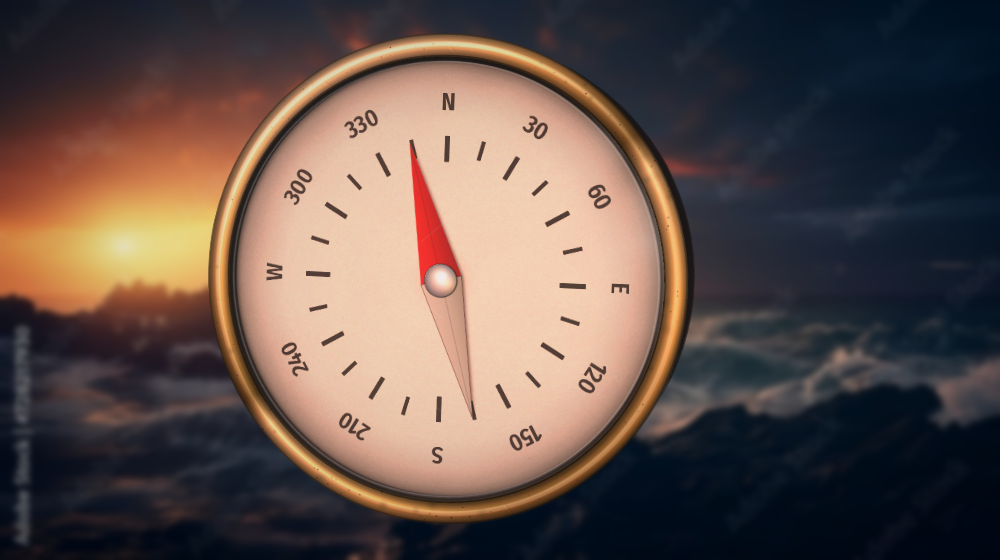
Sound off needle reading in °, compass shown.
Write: 345 °
